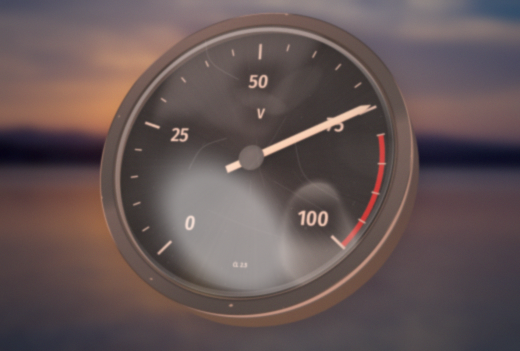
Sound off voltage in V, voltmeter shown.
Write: 75 V
